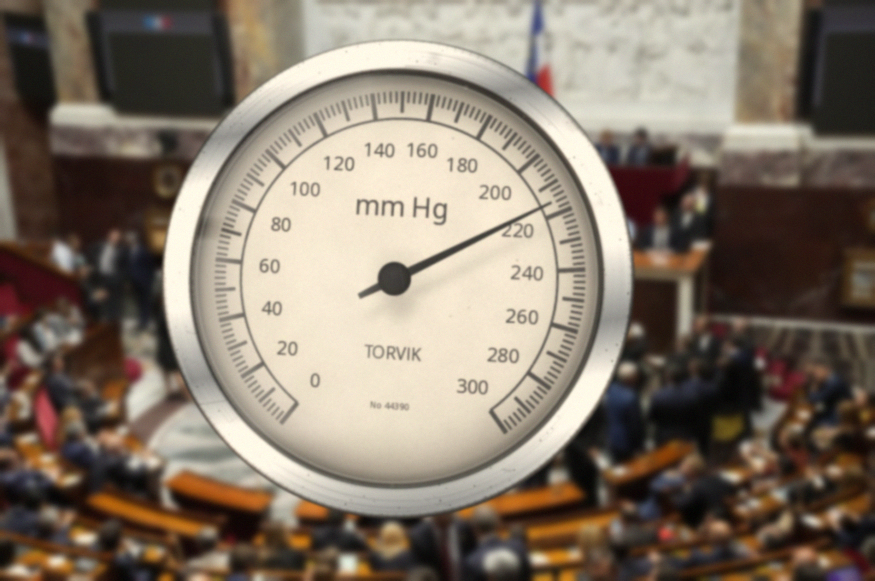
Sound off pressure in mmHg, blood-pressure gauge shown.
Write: 216 mmHg
